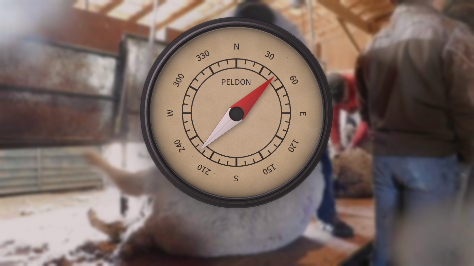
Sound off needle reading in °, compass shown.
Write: 45 °
